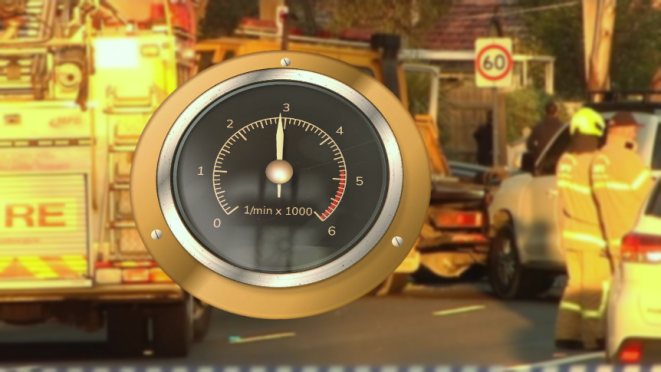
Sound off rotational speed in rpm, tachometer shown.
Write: 2900 rpm
